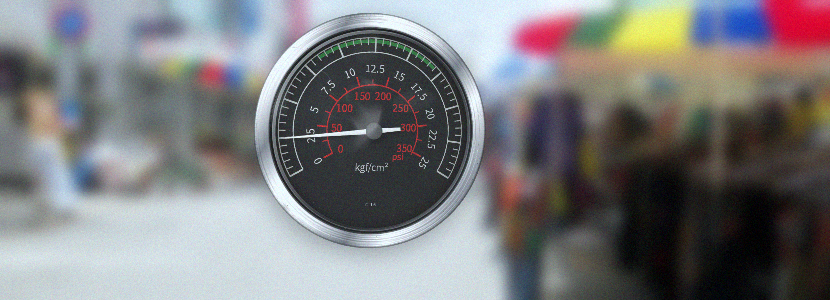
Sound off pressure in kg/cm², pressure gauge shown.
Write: 2.5 kg/cm²
